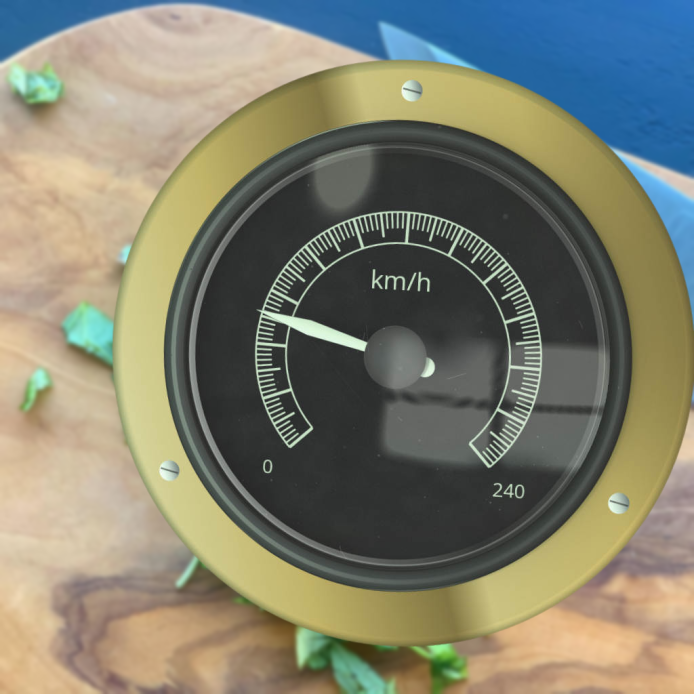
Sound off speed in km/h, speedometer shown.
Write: 52 km/h
